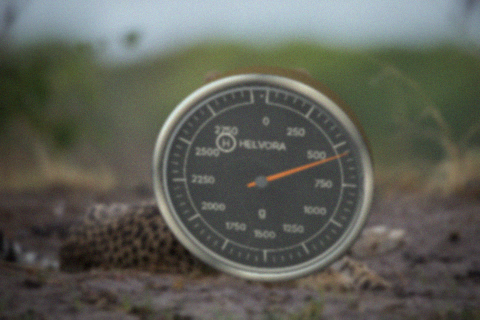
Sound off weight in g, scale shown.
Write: 550 g
